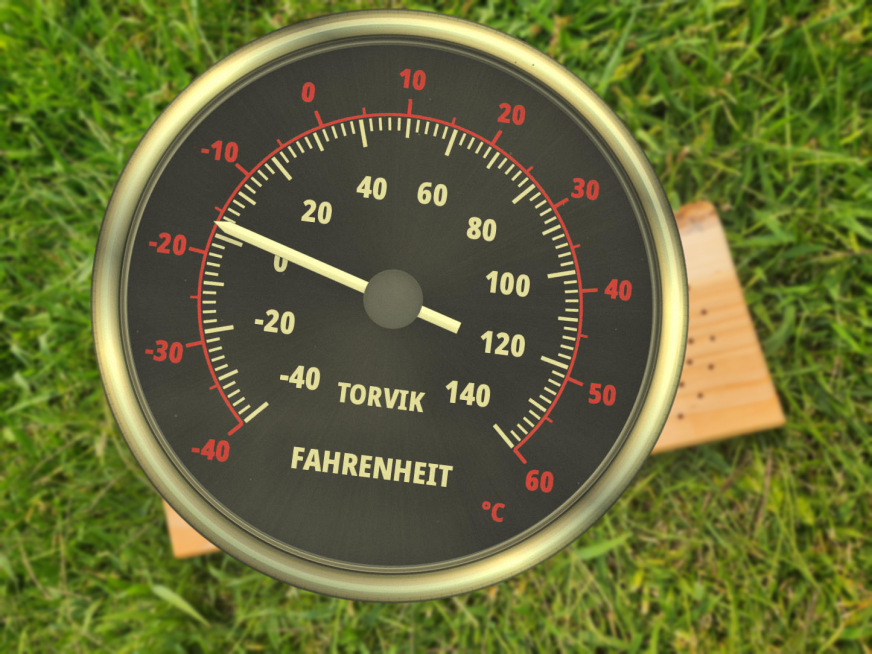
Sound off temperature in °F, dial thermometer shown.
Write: 2 °F
